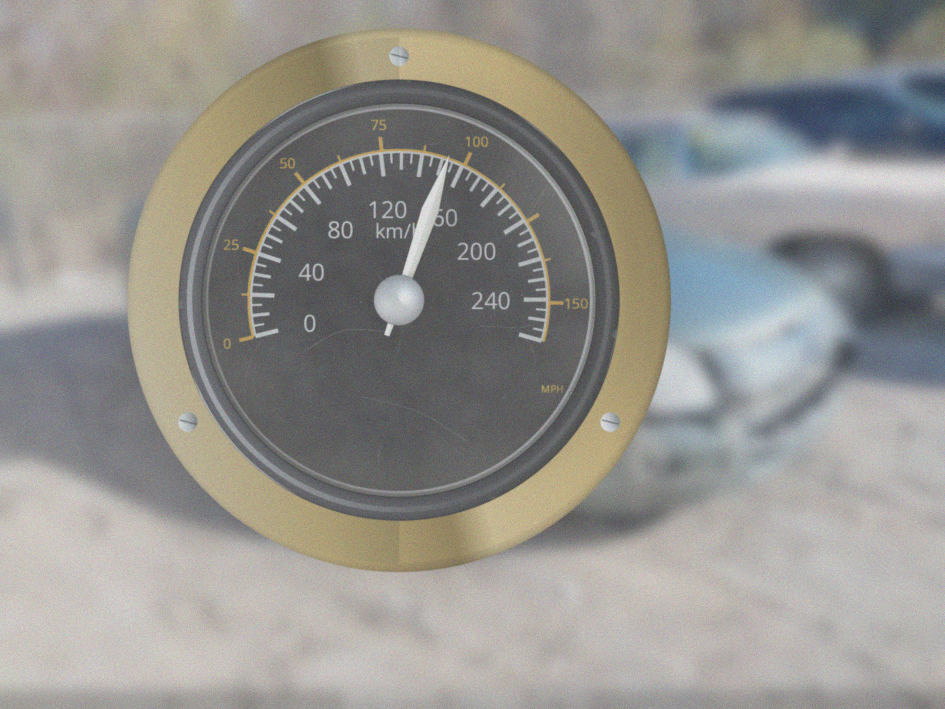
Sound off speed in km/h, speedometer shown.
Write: 152.5 km/h
